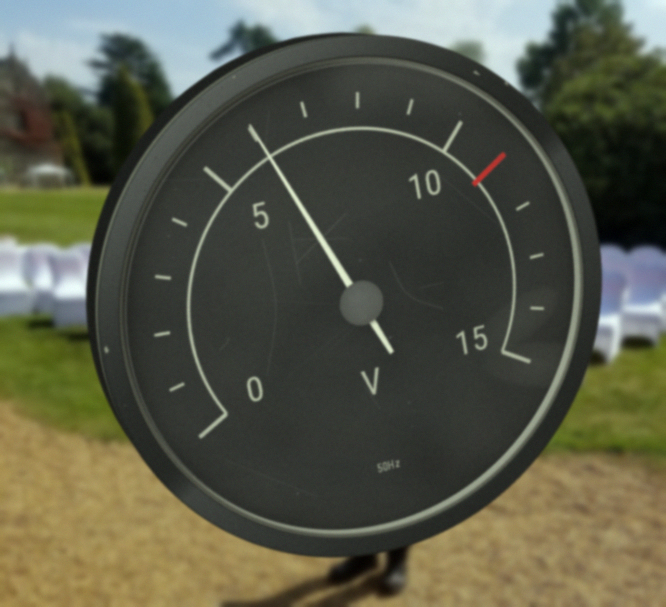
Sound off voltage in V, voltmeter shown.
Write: 6 V
